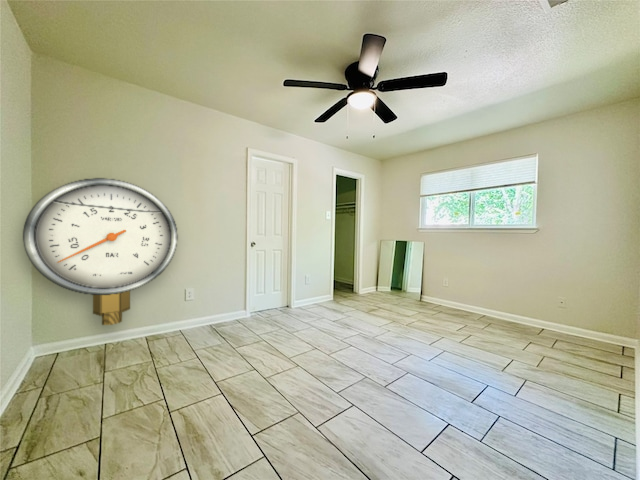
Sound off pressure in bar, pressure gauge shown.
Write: 0.2 bar
